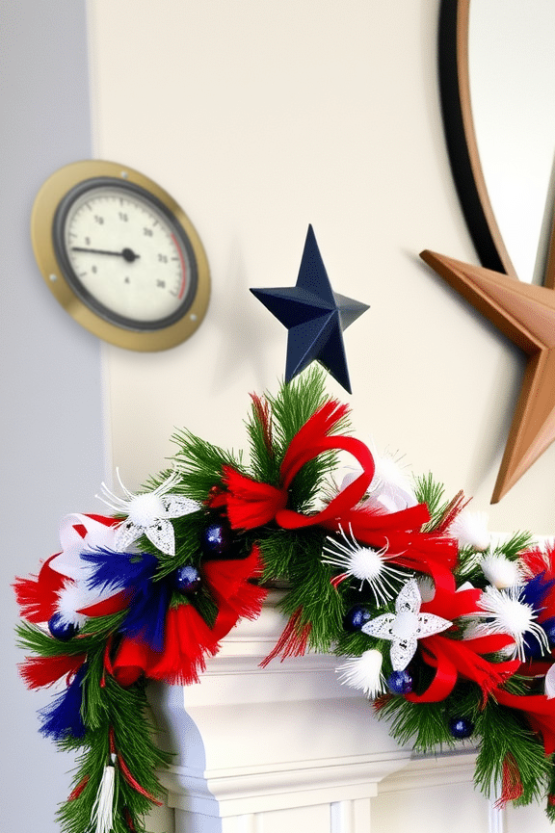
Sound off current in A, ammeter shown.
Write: 3 A
